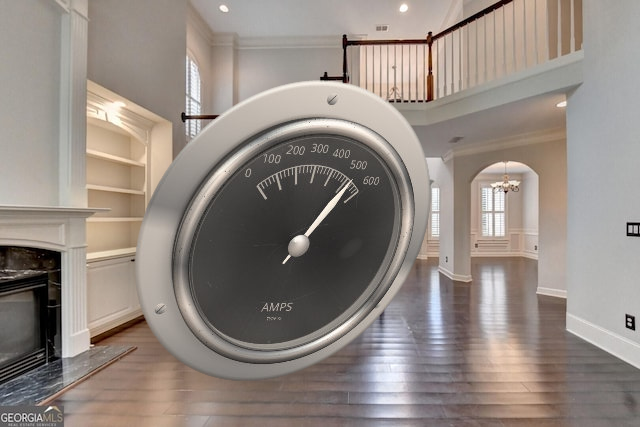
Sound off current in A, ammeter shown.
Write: 500 A
